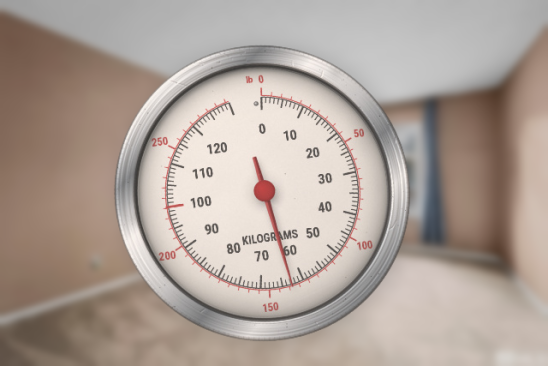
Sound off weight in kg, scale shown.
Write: 63 kg
